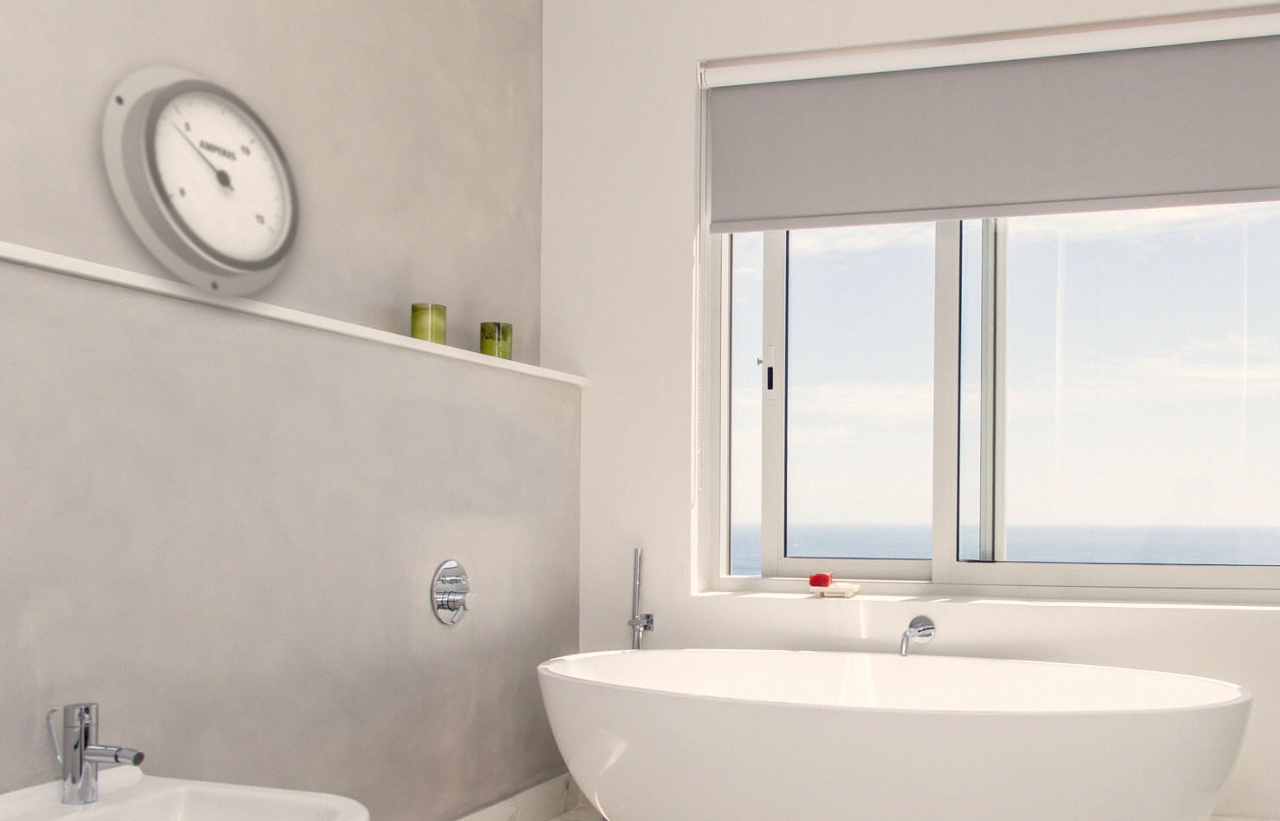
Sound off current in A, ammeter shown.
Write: 4 A
